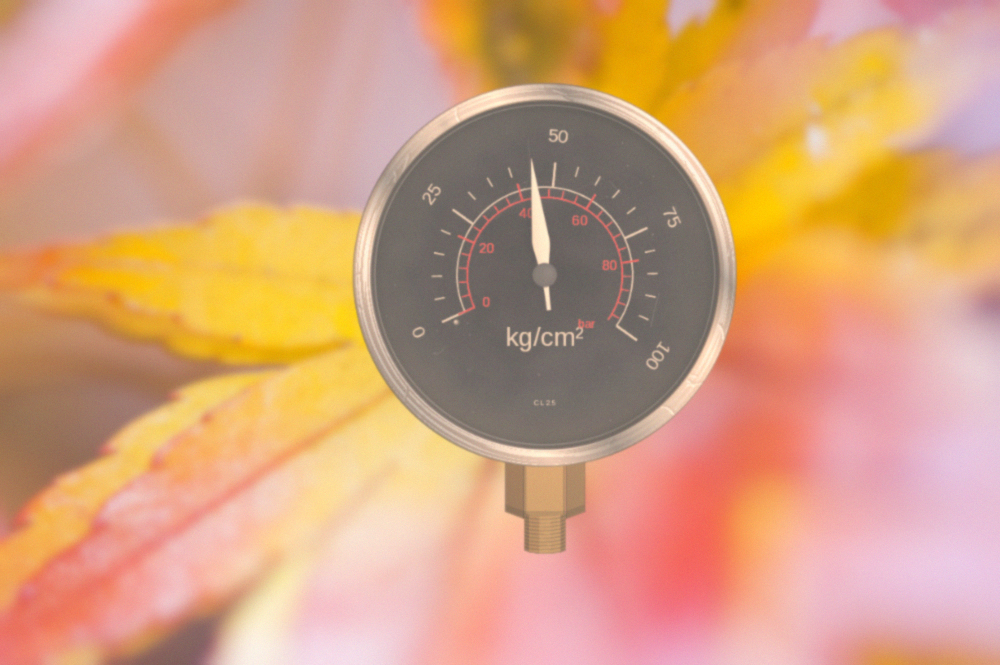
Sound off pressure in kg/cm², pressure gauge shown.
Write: 45 kg/cm²
